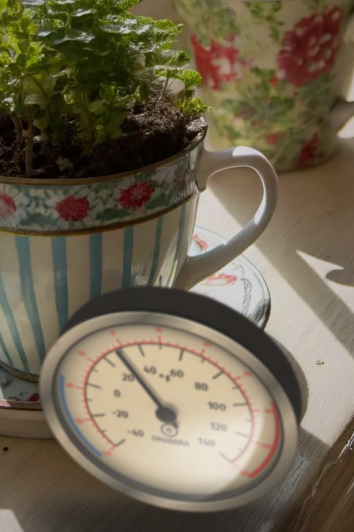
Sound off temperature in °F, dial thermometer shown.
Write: 30 °F
